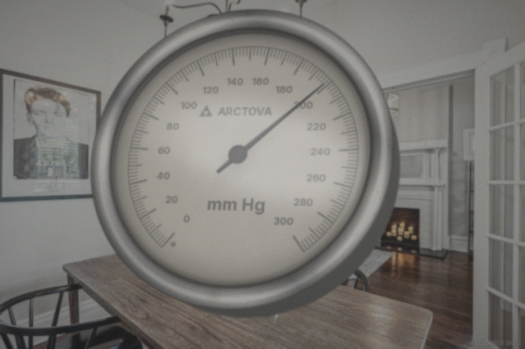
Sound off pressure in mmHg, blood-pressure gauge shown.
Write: 200 mmHg
